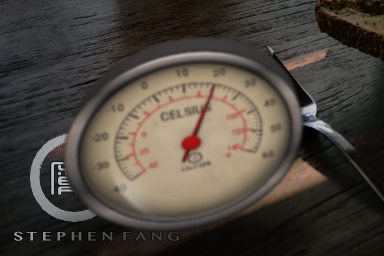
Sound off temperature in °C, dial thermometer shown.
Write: 20 °C
